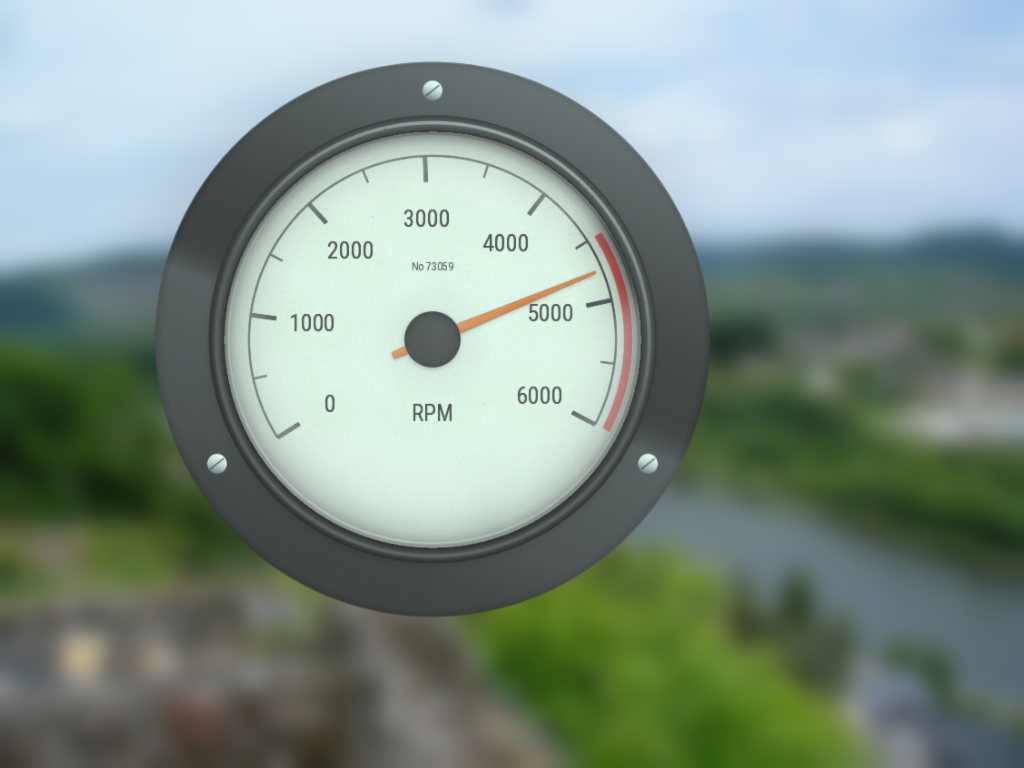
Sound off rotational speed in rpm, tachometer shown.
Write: 4750 rpm
